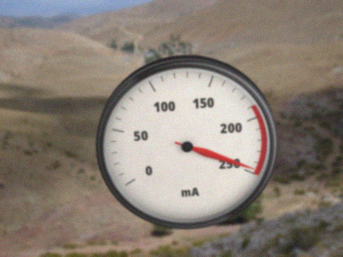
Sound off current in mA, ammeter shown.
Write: 245 mA
